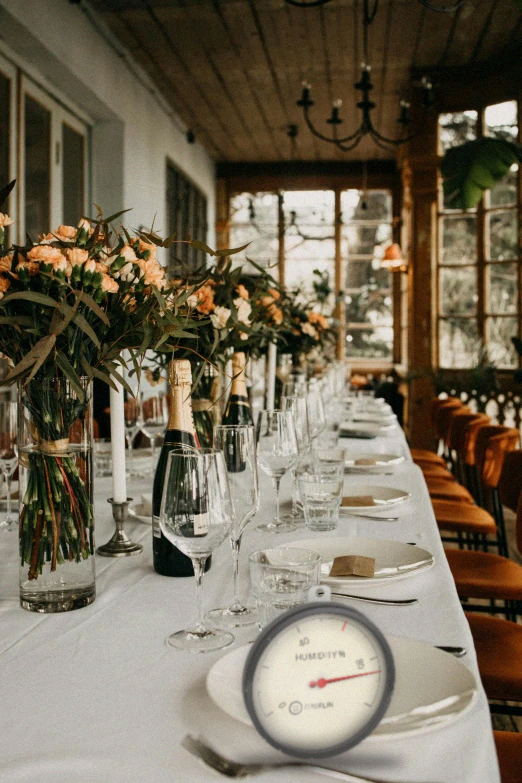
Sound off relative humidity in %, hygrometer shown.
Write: 85 %
